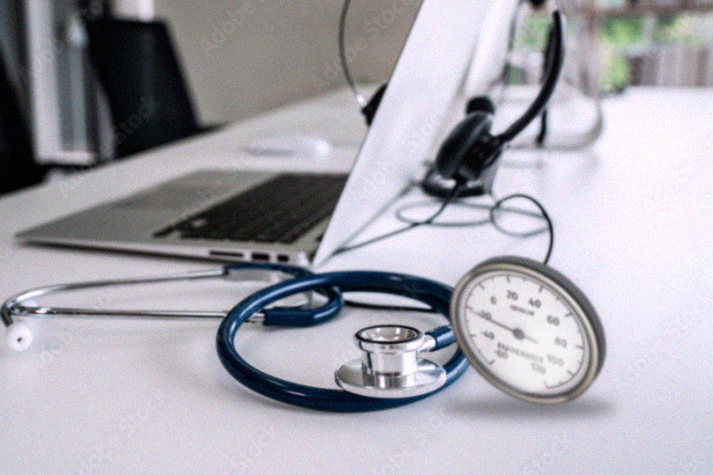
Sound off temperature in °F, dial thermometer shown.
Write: -20 °F
